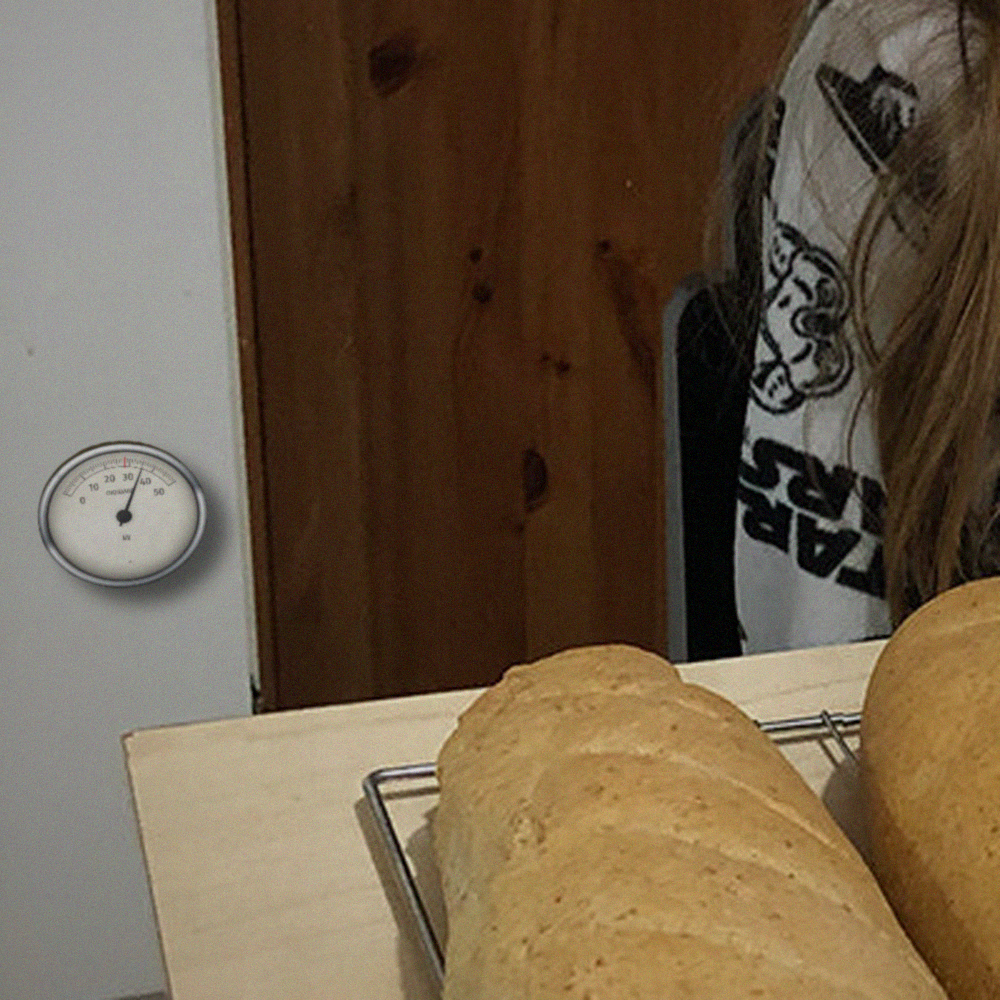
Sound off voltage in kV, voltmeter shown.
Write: 35 kV
